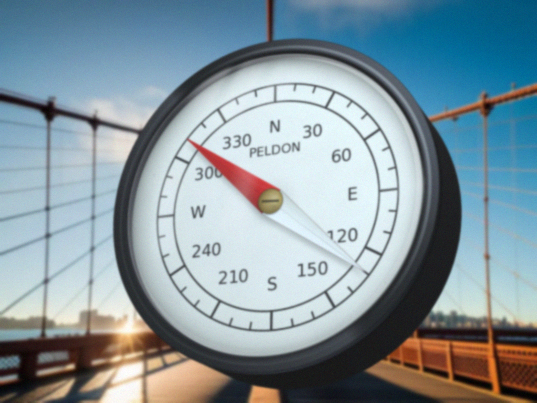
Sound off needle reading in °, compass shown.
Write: 310 °
